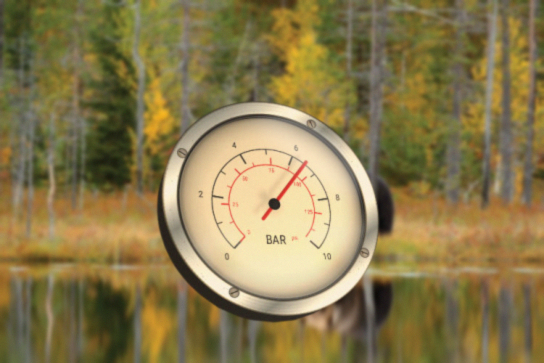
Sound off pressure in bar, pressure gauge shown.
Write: 6.5 bar
